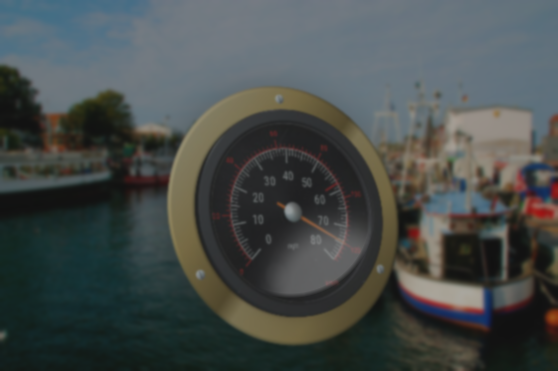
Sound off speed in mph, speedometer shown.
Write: 75 mph
